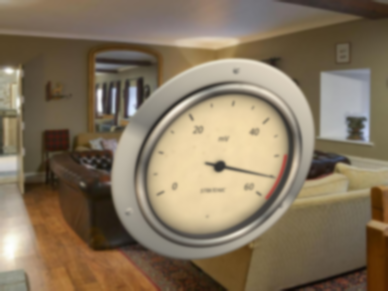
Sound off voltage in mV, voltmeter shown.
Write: 55 mV
